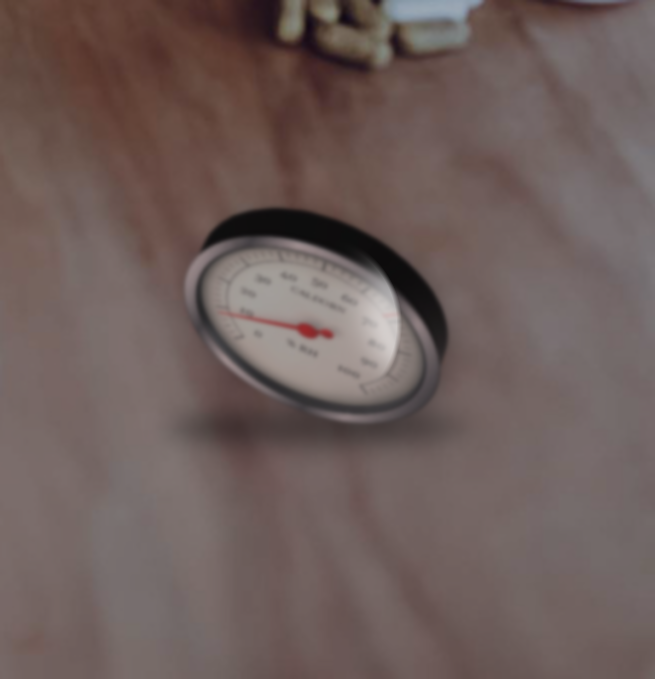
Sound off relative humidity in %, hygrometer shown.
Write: 10 %
